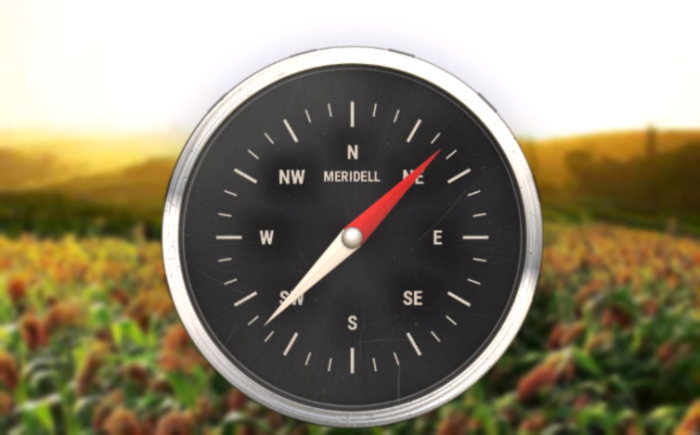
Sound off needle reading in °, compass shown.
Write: 45 °
